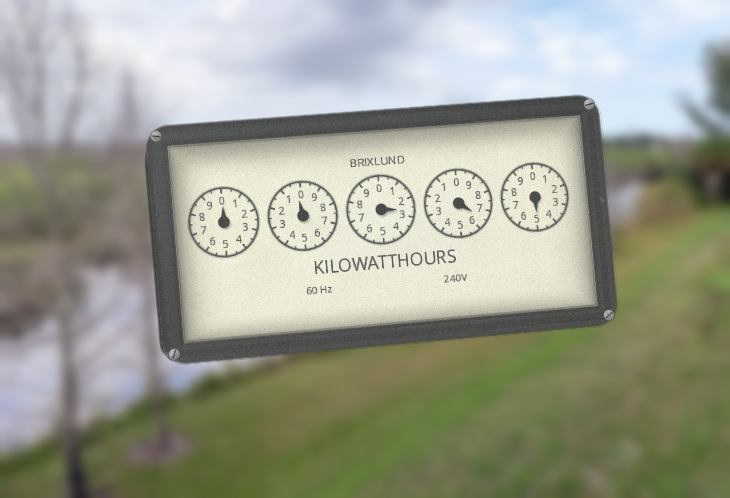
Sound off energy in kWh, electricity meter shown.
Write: 265 kWh
